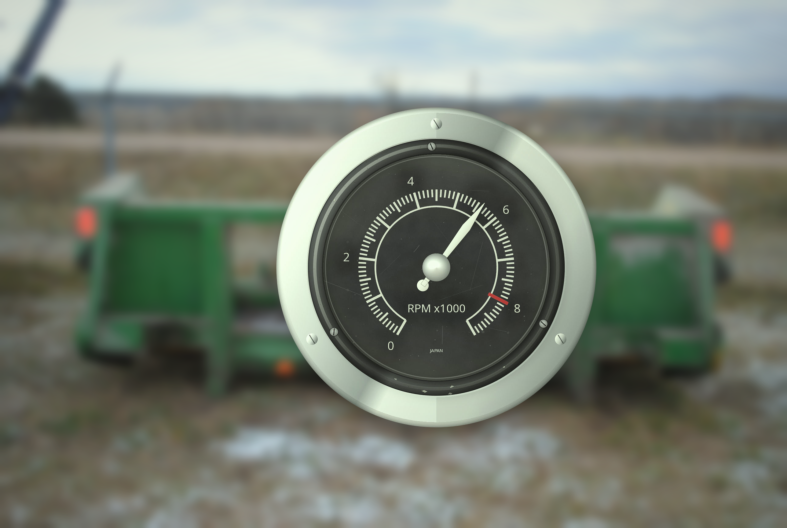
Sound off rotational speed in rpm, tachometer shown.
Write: 5600 rpm
